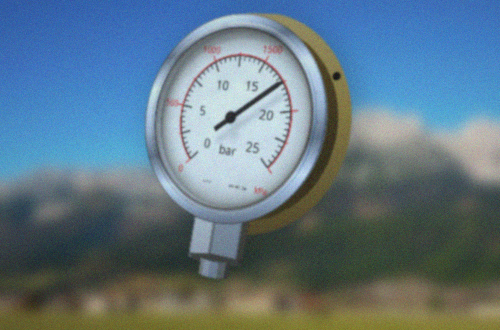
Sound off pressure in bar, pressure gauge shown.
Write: 17.5 bar
